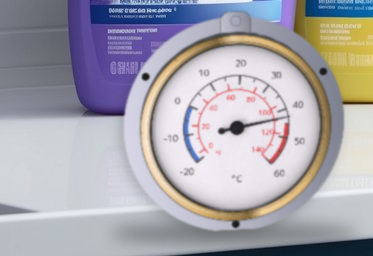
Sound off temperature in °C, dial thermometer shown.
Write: 42.5 °C
